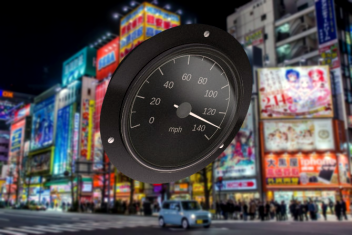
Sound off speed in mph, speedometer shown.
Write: 130 mph
